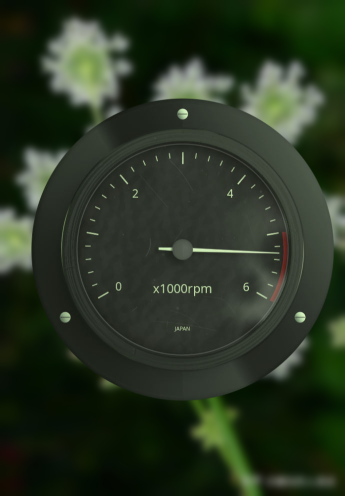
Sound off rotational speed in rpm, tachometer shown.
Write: 5300 rpm
